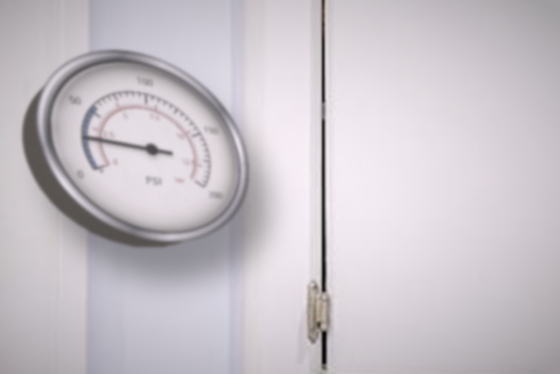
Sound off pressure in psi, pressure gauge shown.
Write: 25 psi
